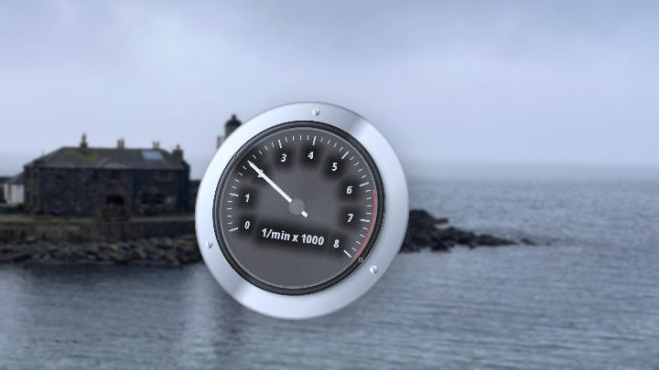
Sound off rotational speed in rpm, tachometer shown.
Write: 2000 rpm
